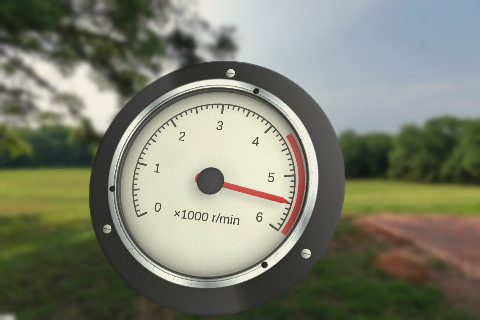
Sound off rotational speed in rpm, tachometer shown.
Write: 5500 rpm
